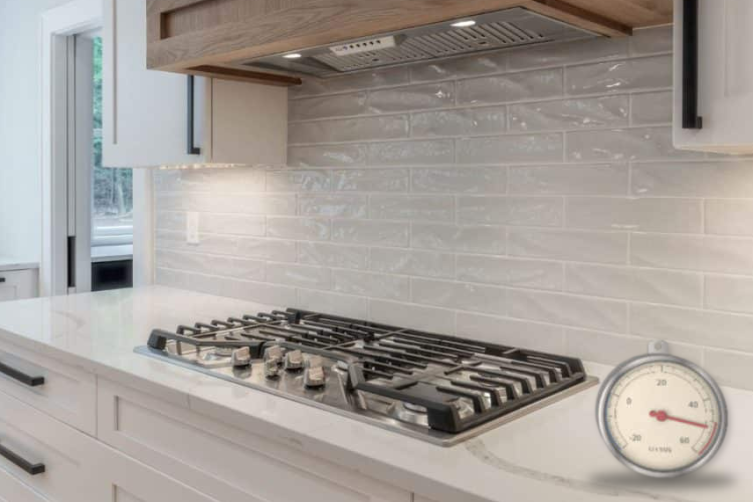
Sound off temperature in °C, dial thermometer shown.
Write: 50 °C
